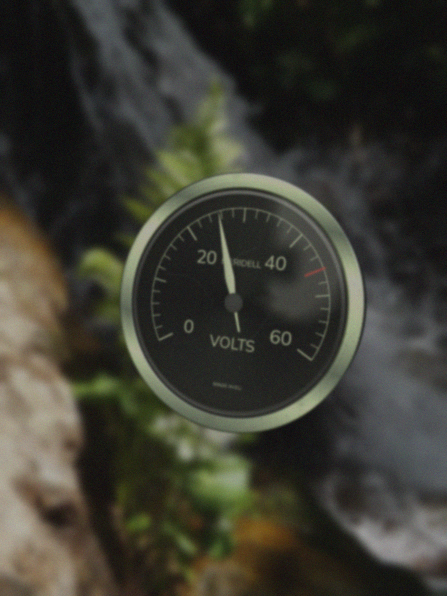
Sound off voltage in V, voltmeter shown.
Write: 26 V
